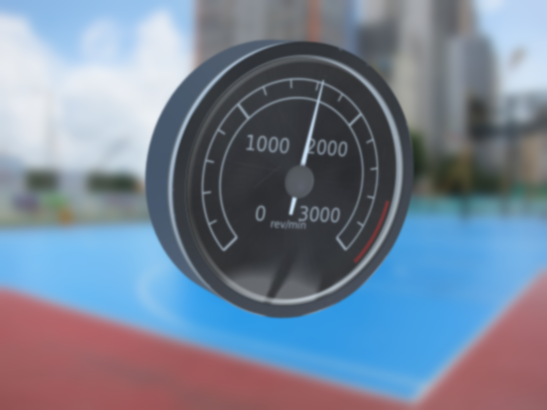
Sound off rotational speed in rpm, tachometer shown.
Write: 1600 rpm
